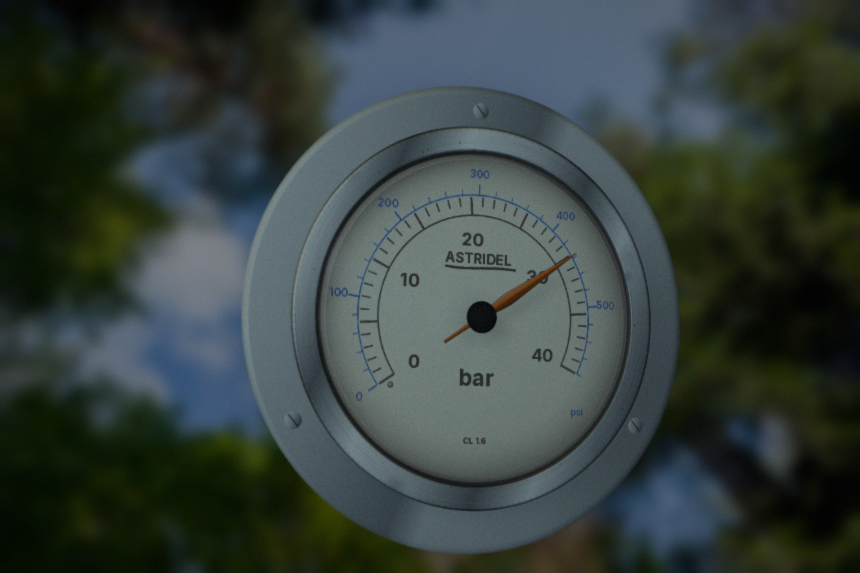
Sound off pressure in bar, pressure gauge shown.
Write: 30 bar
